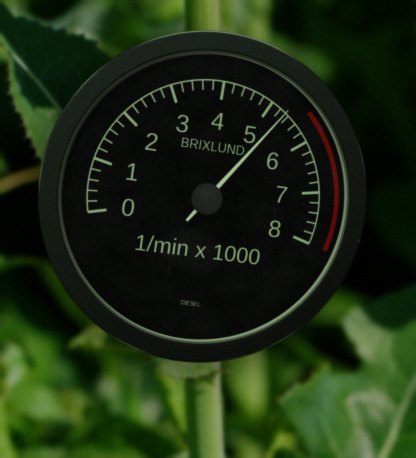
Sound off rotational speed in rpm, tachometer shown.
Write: 5300 rpm
